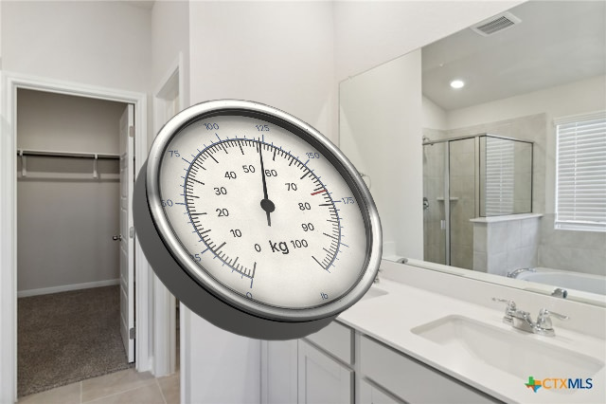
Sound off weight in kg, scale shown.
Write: 55 kg
